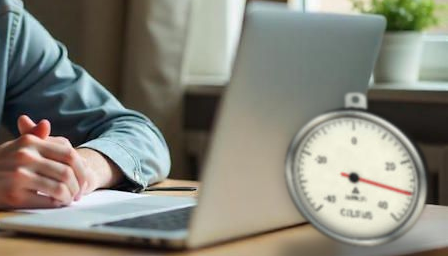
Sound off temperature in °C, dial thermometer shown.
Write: 30 °C
